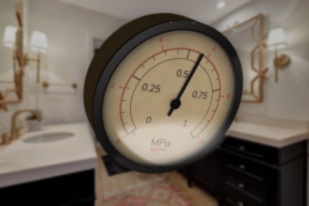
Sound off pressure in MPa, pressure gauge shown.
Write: 0.55 MPa
